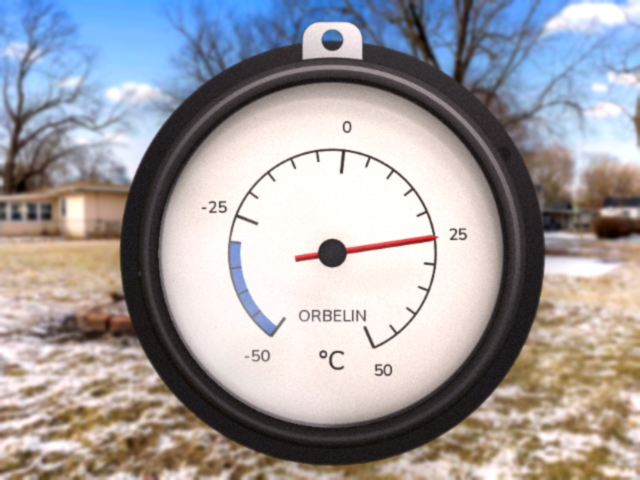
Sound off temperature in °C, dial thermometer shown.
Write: 25 °C
